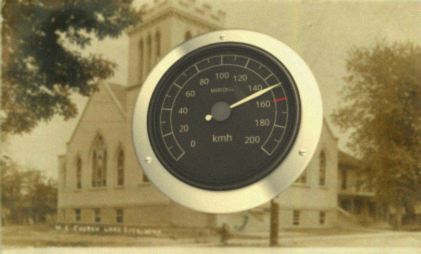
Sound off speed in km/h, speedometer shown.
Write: 150 km/h
